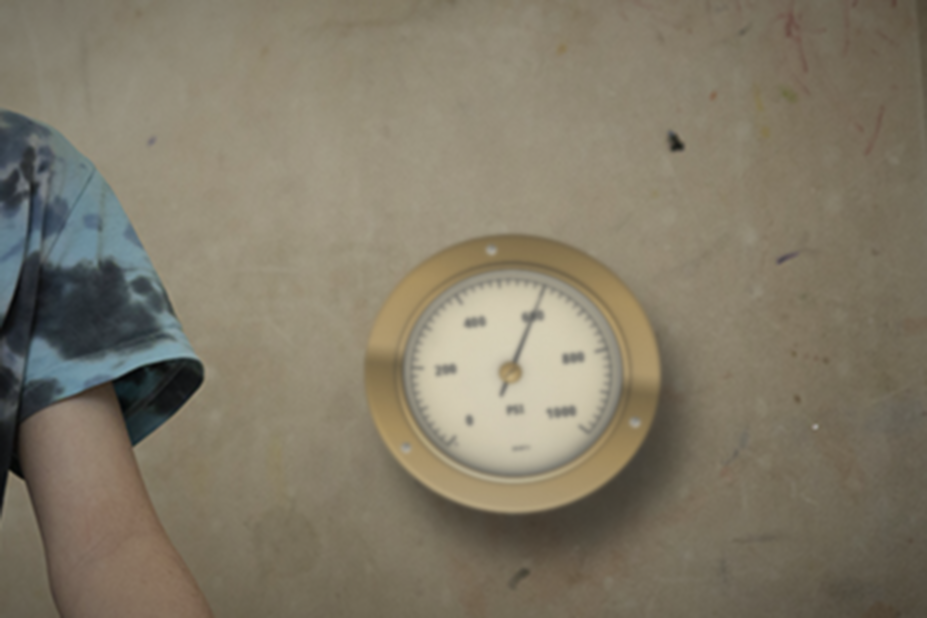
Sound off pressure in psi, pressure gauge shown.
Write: 600 psi
